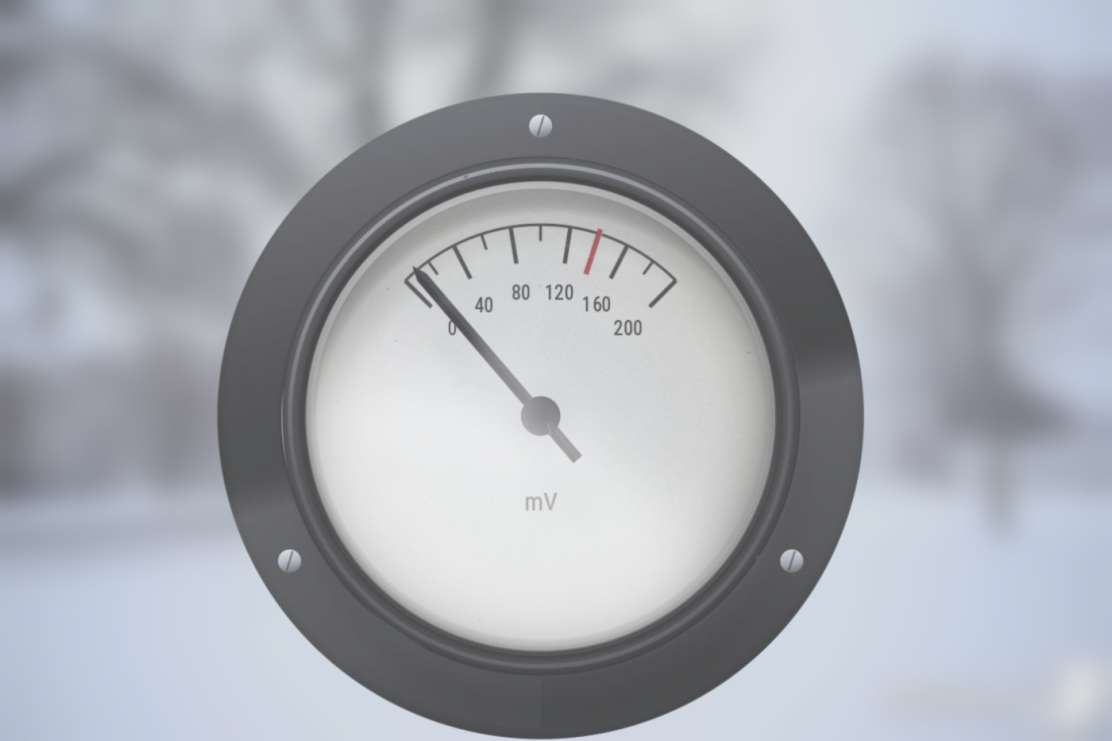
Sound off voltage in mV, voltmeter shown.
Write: 10 mV
